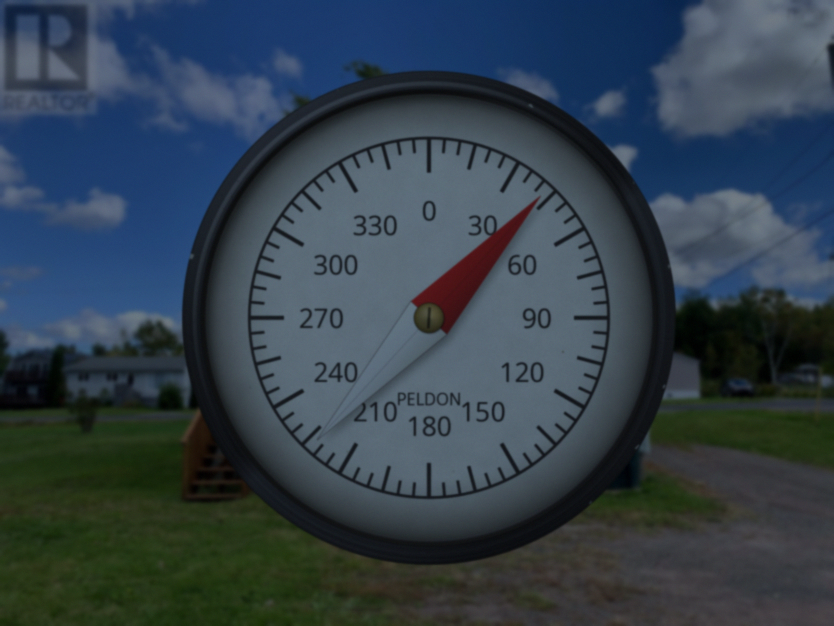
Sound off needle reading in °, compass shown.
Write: 42.5 °
